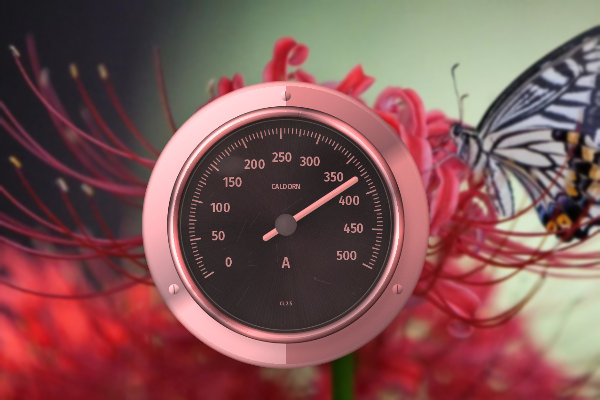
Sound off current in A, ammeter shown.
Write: 375 A
